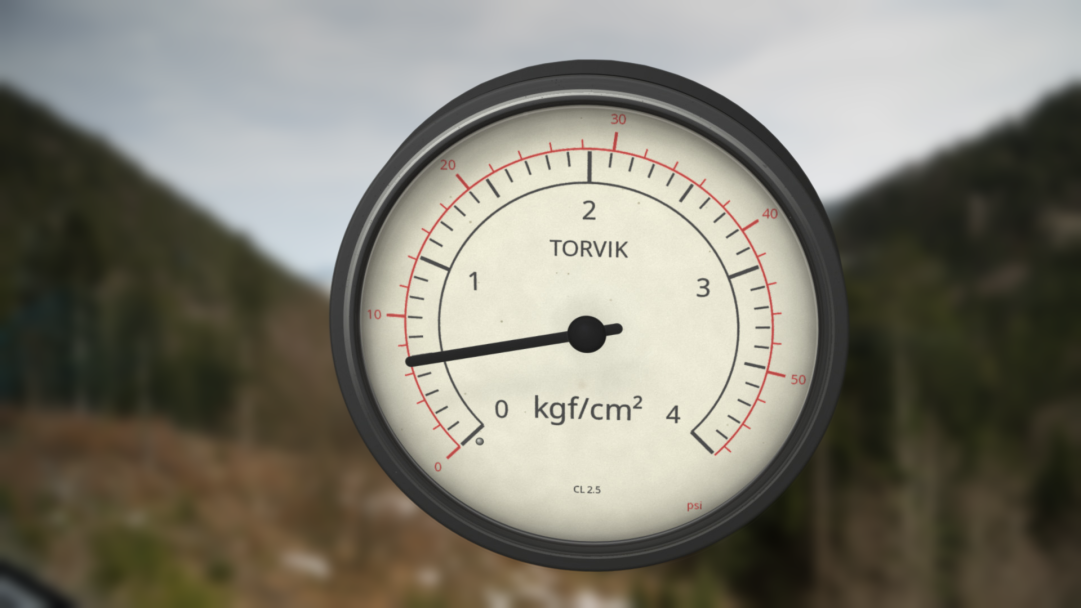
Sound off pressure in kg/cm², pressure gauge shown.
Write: 0.5 kg/cm²
